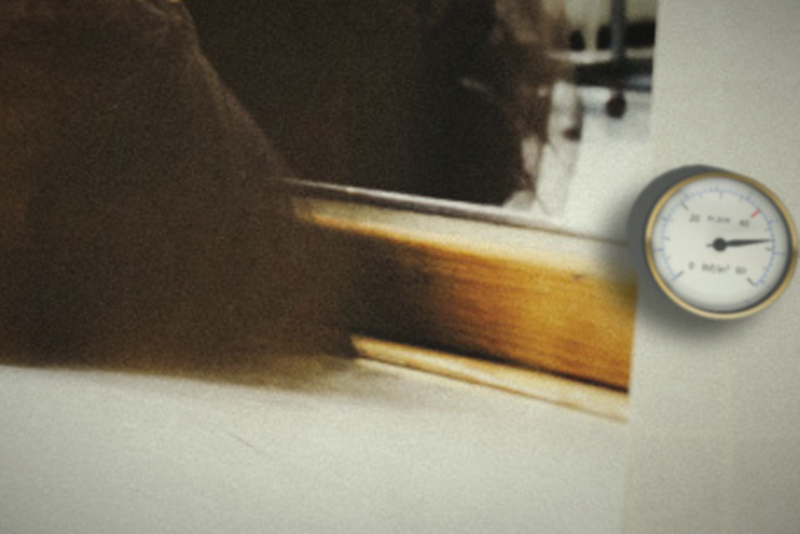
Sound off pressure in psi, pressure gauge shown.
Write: 47.5 psi
